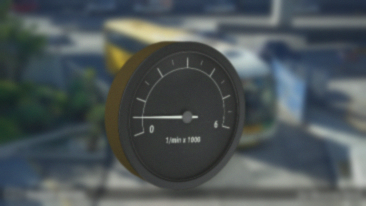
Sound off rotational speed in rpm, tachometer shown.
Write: 500 rpm
